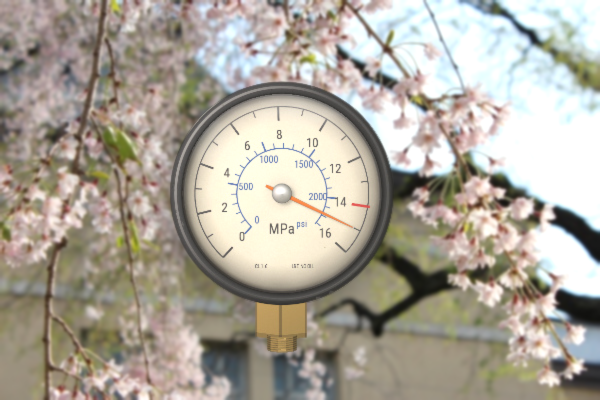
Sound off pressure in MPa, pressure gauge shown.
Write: 15 MPa
